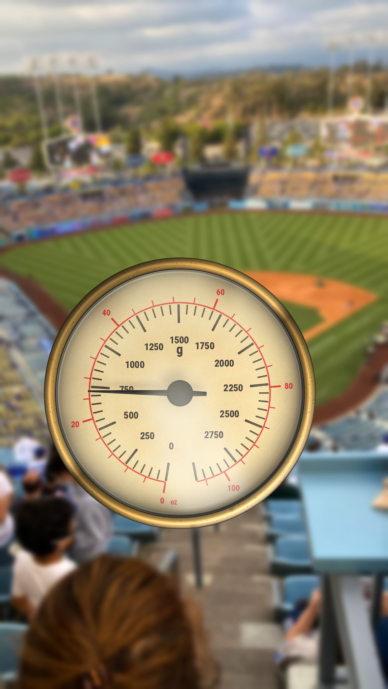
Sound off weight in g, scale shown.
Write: 725 g
